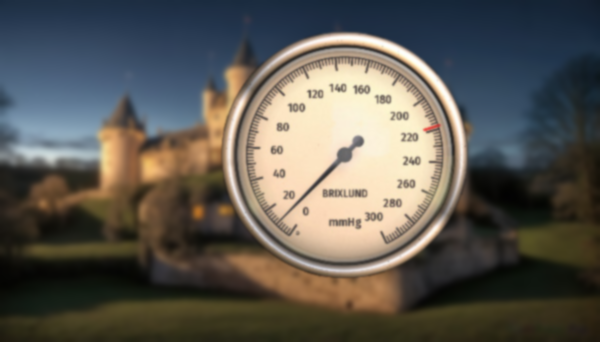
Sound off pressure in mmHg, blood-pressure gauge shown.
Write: 10 mmHg
